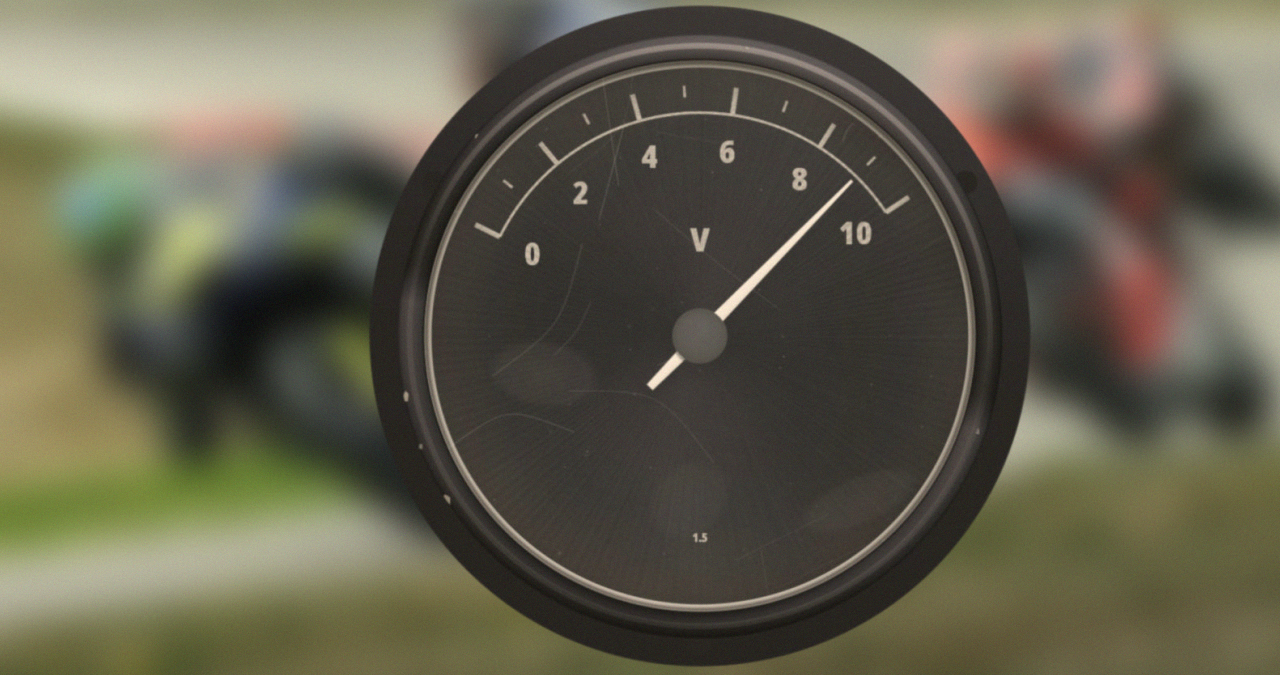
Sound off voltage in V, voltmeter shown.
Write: 9 V
